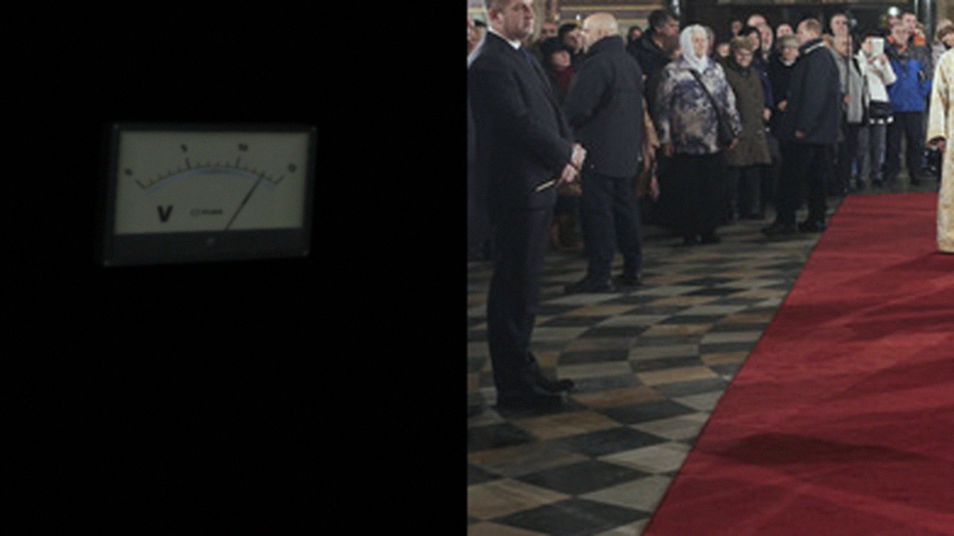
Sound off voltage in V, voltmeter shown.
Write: 13 V
